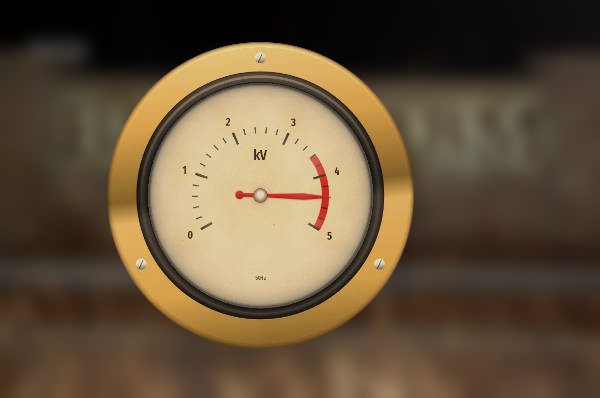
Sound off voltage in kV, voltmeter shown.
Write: 4.4 kV
